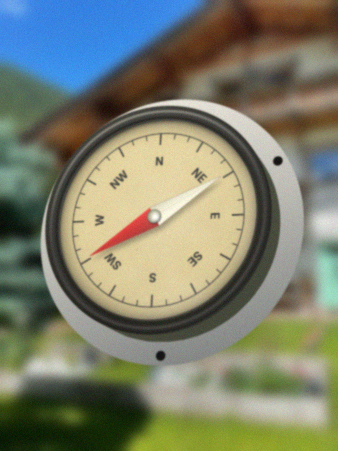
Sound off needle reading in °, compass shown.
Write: 240 °
